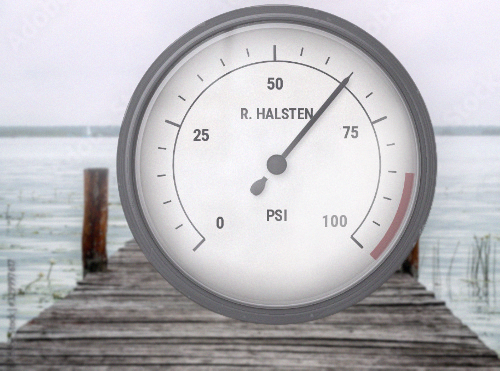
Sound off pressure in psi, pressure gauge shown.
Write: 65 psi
